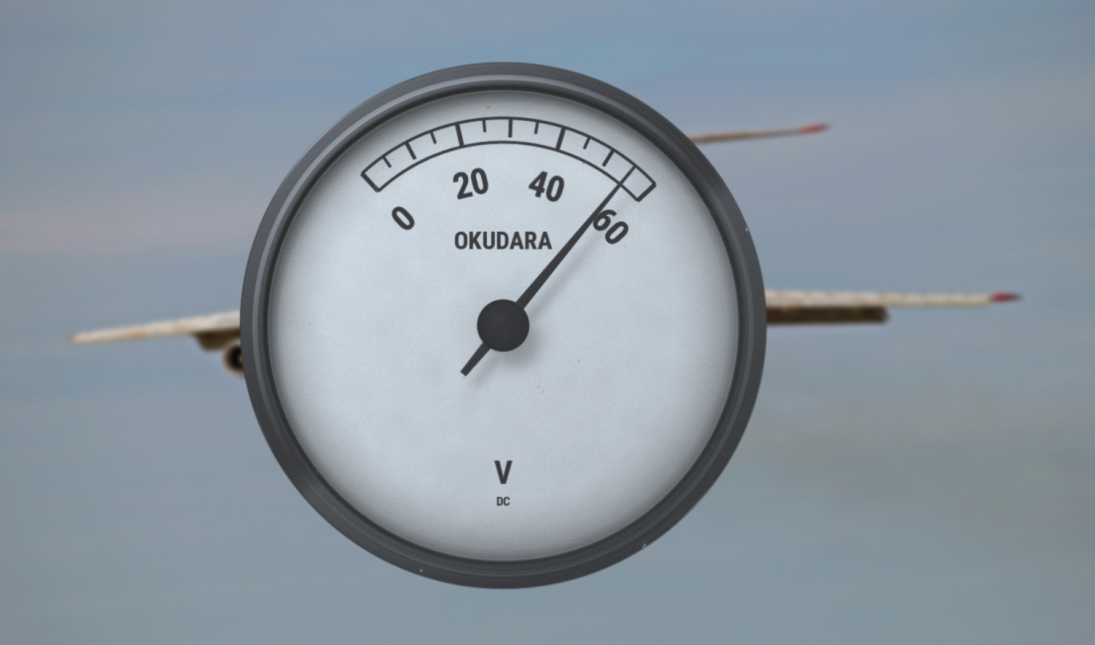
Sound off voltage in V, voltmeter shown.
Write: 55 V
